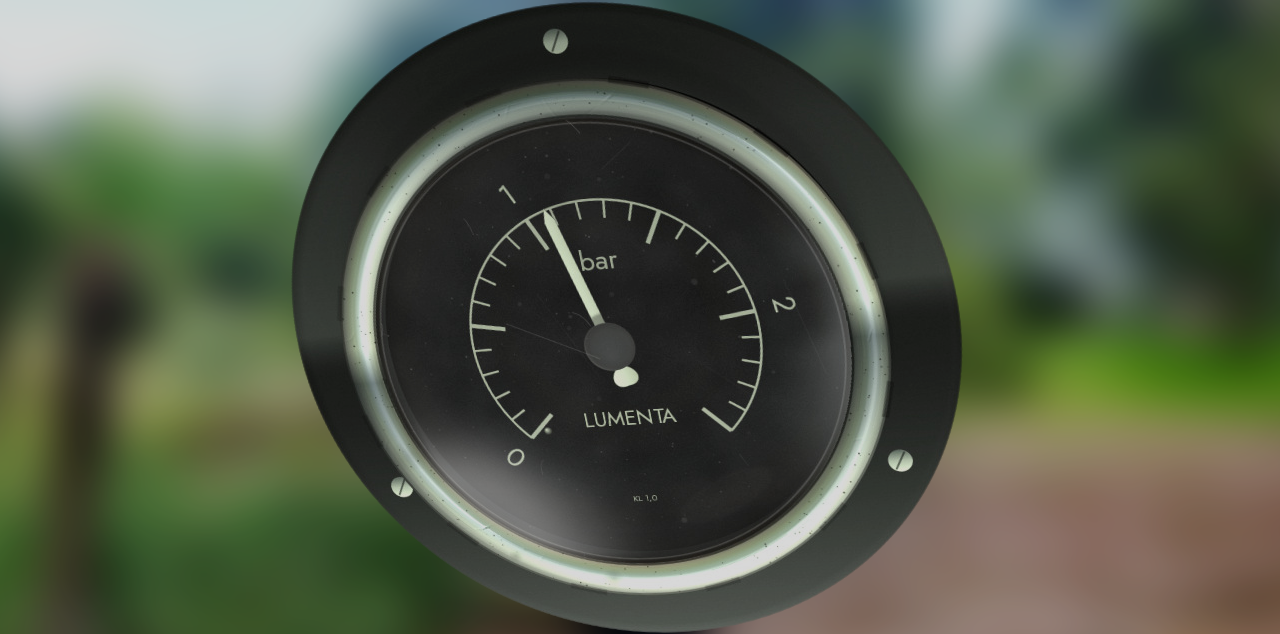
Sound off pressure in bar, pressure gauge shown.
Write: 1.1 bar
